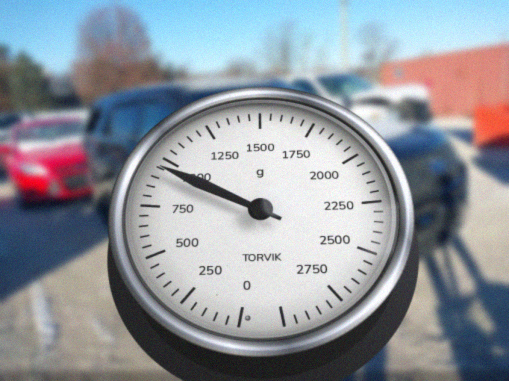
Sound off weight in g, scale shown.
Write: 950 g
